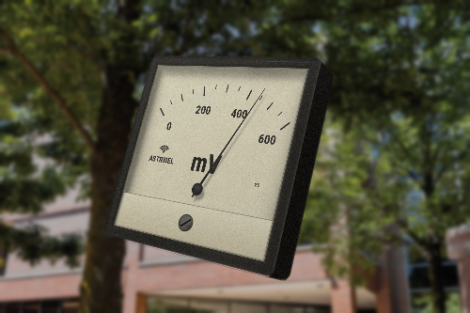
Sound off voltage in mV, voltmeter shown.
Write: 450 mV
